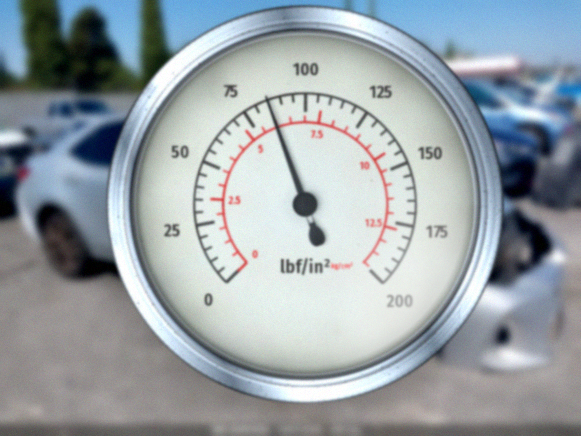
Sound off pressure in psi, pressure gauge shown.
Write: 85 psi
